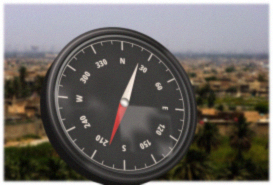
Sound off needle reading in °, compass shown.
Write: 200 °
